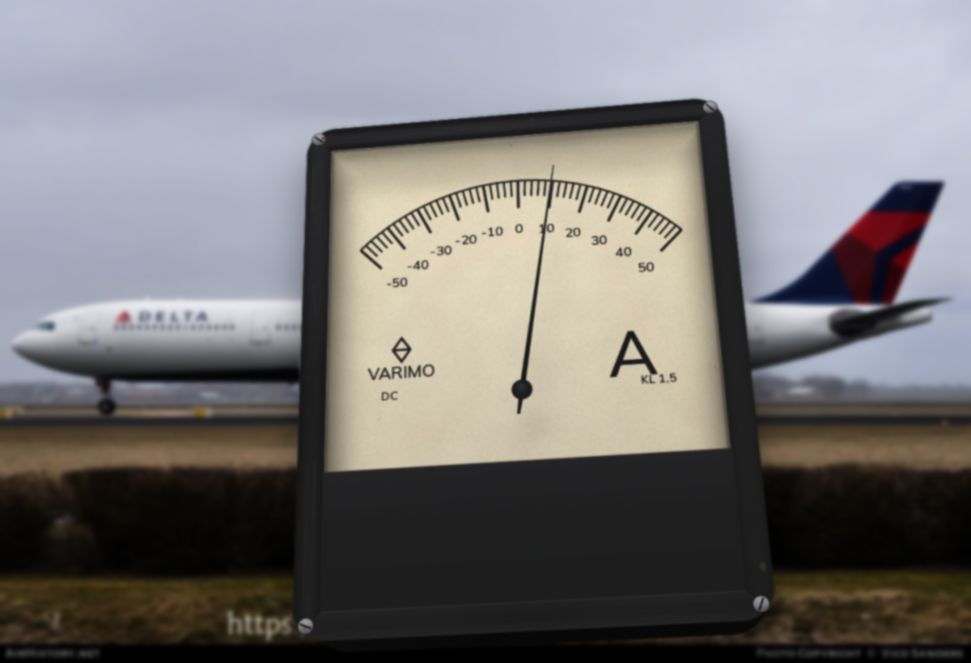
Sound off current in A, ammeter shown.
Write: 10 A
